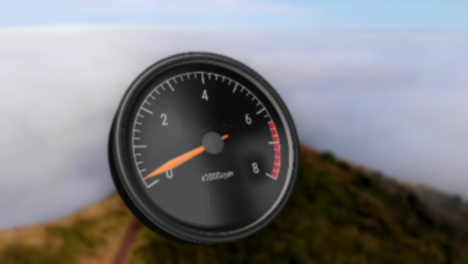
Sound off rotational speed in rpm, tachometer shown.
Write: 200 rpm
